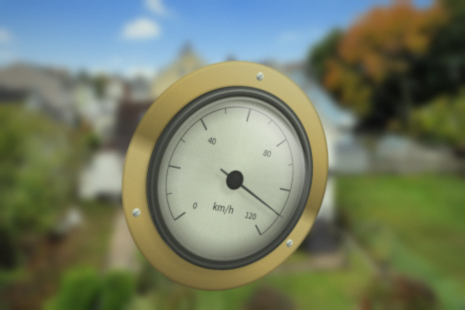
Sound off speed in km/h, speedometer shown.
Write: 110 km/h
